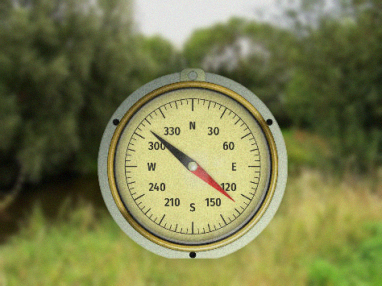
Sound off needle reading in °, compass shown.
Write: 130 °
